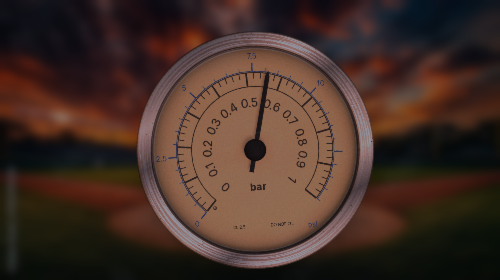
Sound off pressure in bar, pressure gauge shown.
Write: 0.56 bar
